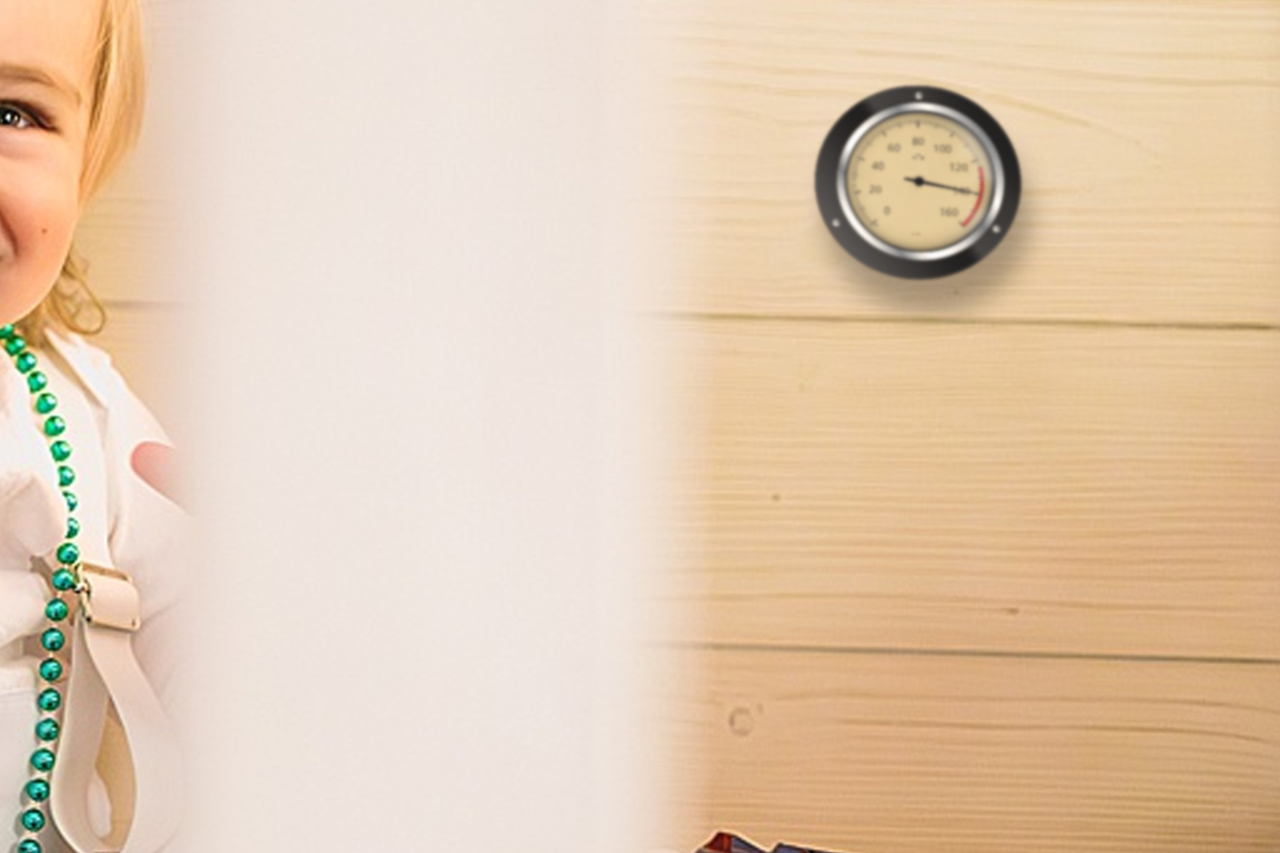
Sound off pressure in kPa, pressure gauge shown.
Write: 140 kPa
